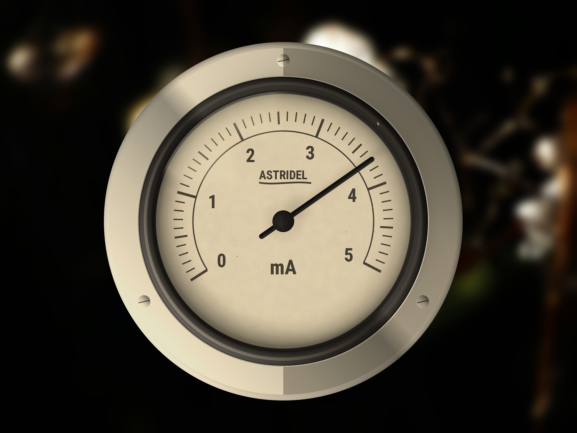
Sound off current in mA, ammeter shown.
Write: 3.7 mA
